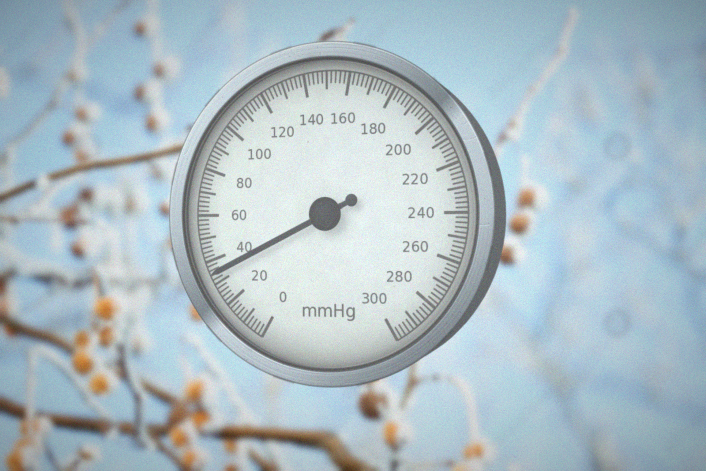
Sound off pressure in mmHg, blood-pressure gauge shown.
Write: 34 mmHg
